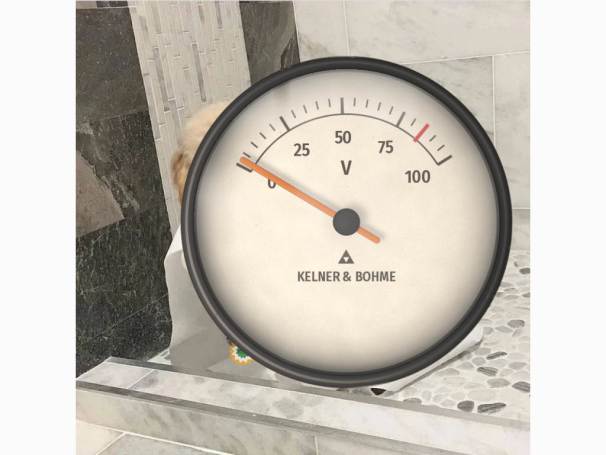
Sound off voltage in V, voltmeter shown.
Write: 2.5 V
